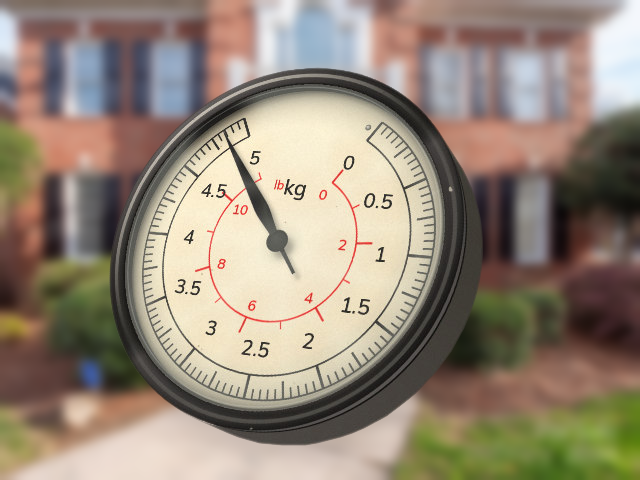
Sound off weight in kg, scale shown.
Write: 4.85 kg
